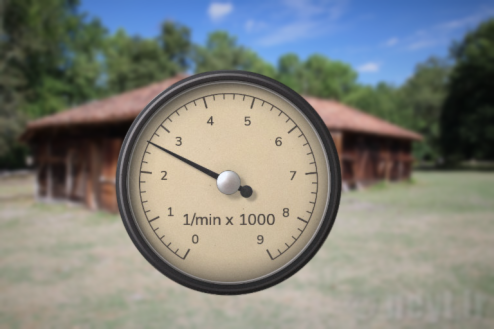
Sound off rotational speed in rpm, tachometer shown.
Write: 2600 rpm
